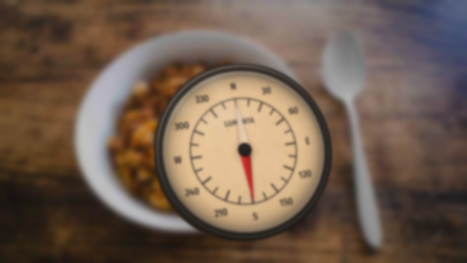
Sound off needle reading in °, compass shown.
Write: 180 °
